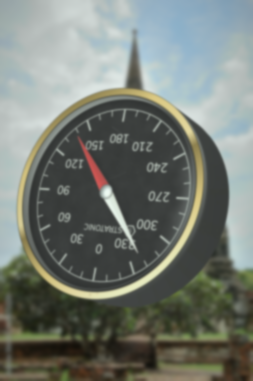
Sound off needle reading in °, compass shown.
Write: 140 °
